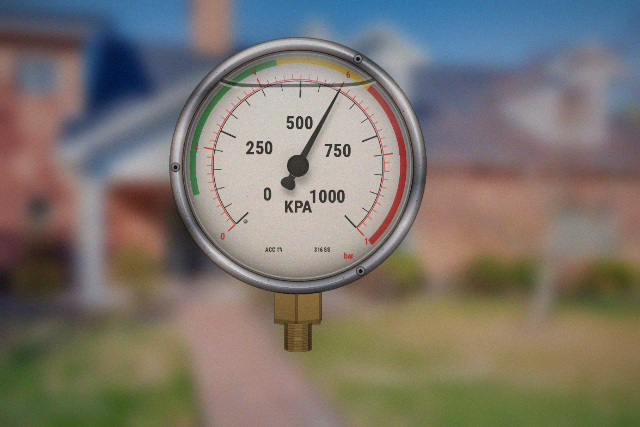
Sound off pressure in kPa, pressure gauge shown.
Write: 600 kPa
